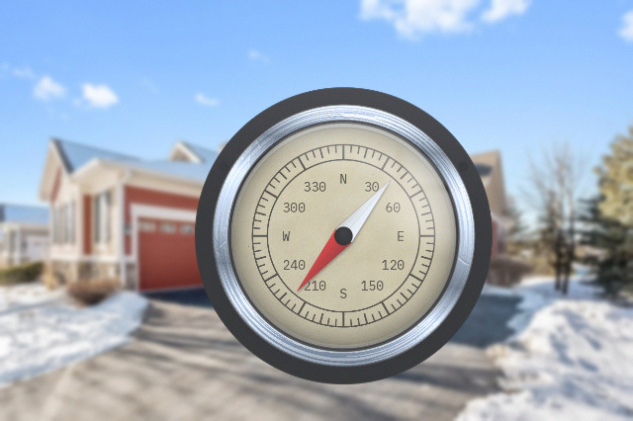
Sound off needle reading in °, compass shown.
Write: 220 °
